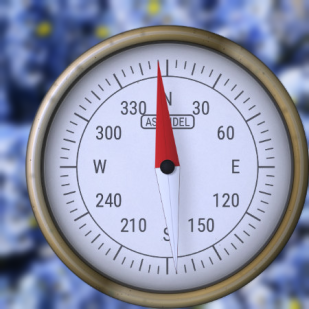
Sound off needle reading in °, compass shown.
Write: 355 °
